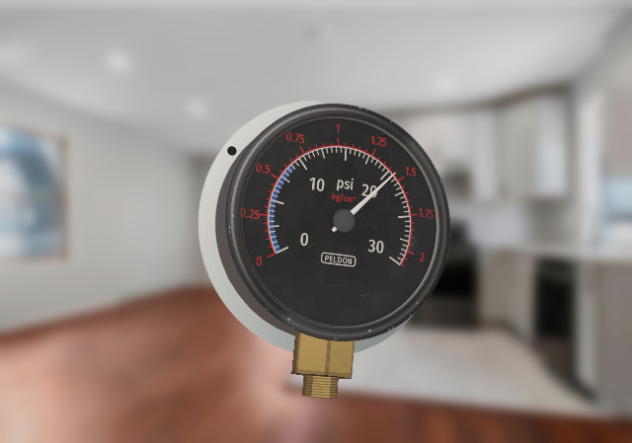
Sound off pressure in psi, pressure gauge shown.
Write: 20.5 psi
